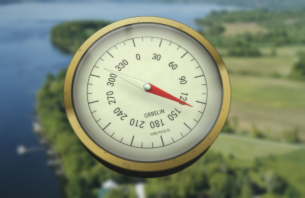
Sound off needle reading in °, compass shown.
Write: 130 °
